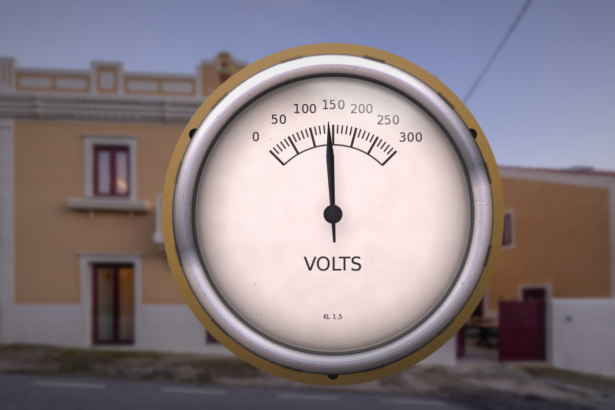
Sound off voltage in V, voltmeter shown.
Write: 140 V
